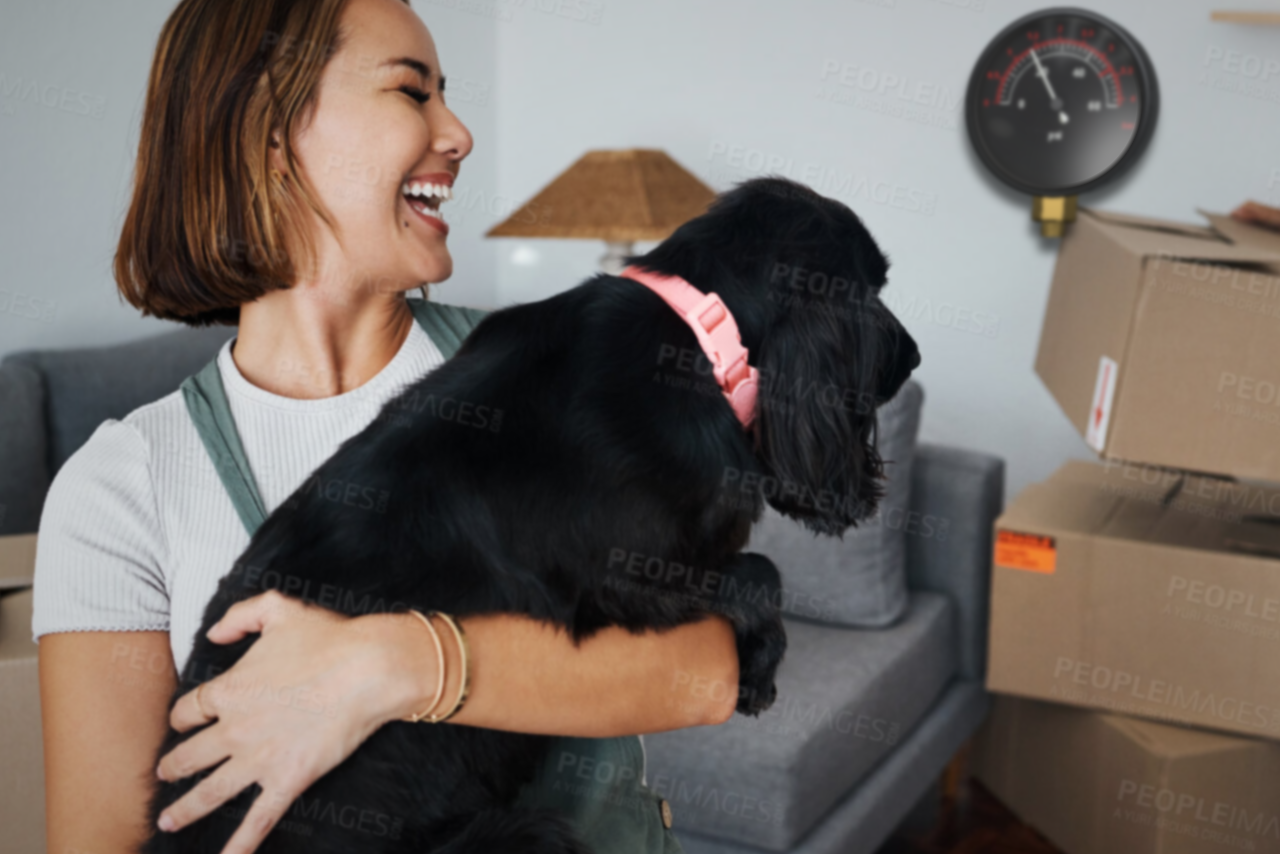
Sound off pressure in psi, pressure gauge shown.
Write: 20 psi
